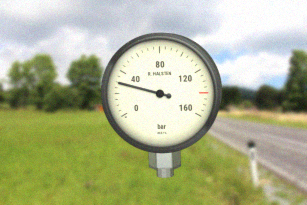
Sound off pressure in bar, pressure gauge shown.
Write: 30 bar
